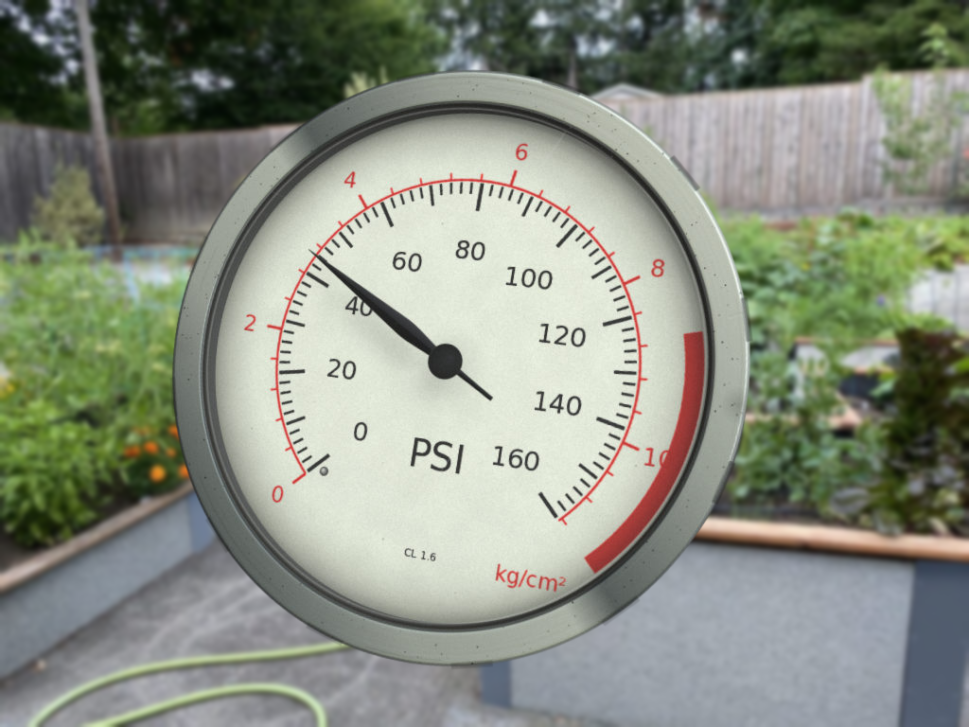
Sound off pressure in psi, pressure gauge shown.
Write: 44 psi
